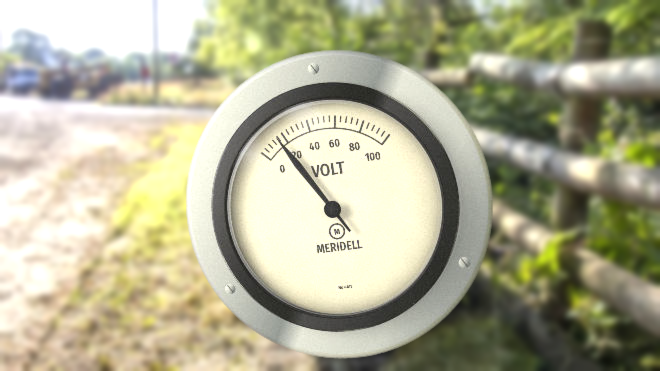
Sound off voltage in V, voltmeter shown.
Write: 16 V
